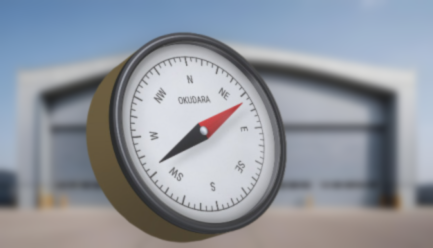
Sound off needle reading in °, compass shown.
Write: 65 °
